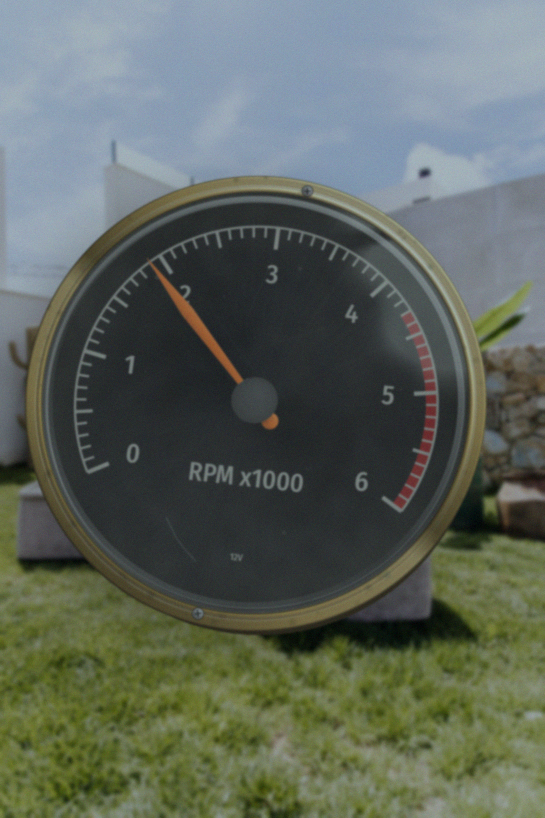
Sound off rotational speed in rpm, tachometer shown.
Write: 1900 rpm
